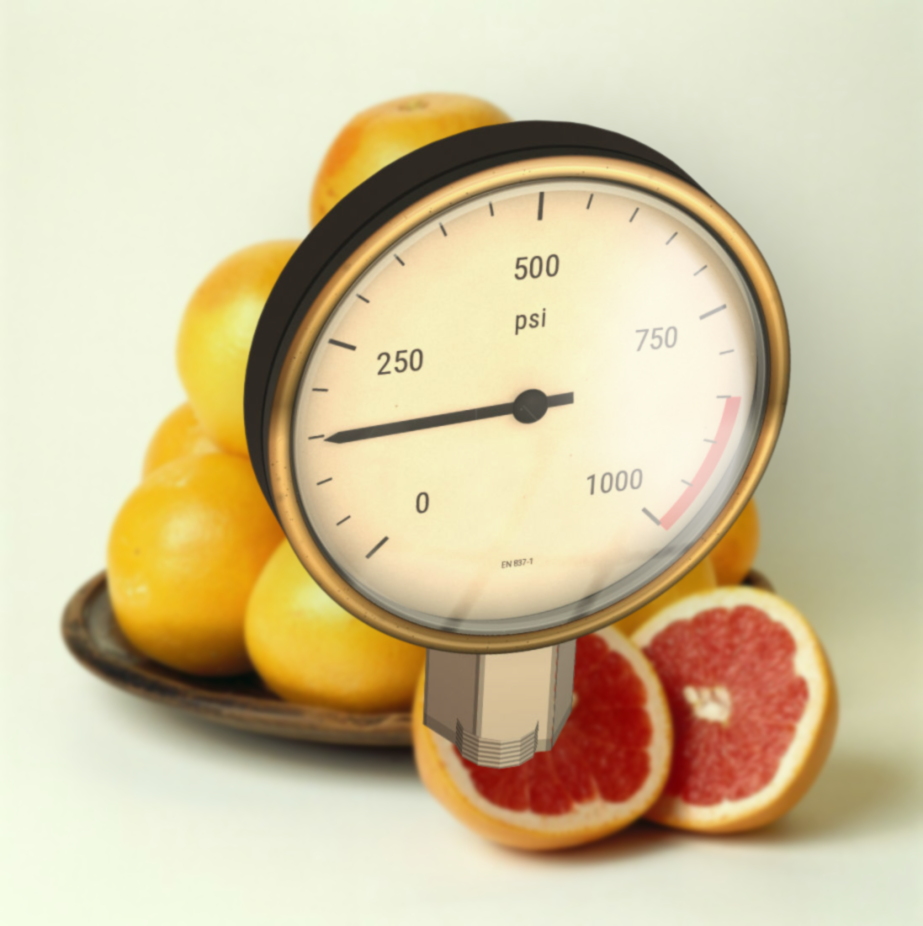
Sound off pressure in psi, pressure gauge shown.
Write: 150 psi
